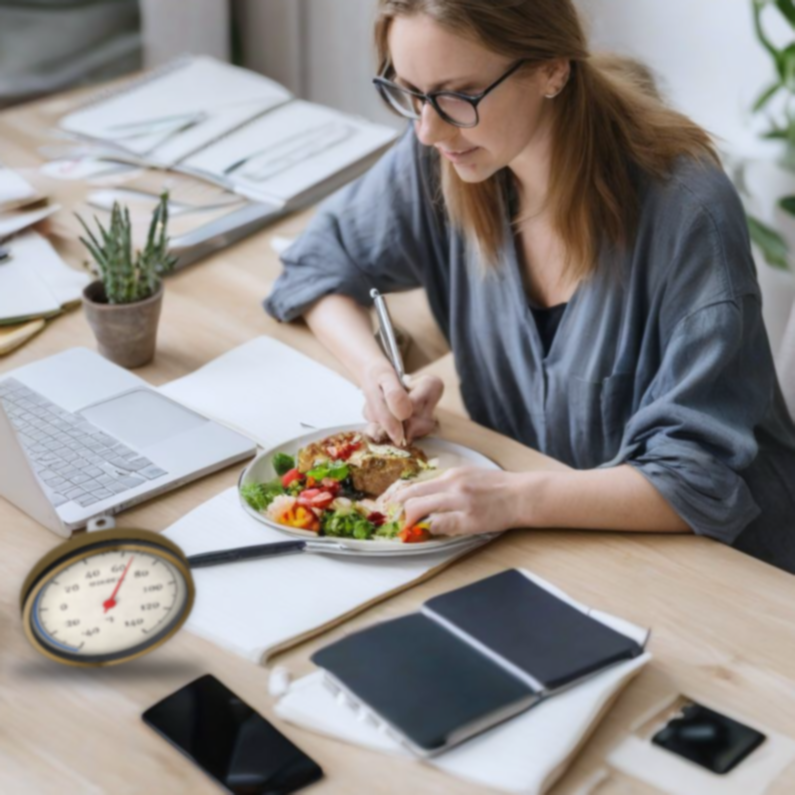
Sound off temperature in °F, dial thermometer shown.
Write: 65 °F
